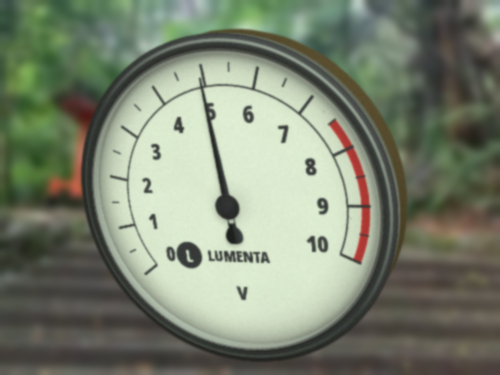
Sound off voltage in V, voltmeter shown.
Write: 5 V
